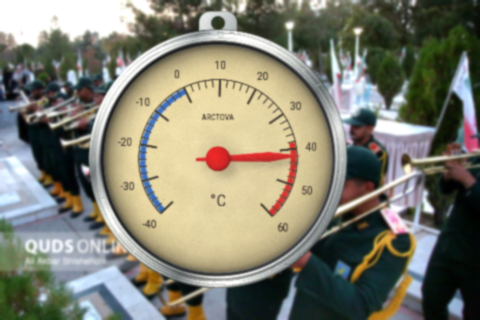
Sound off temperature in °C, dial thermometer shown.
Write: 42 °C
